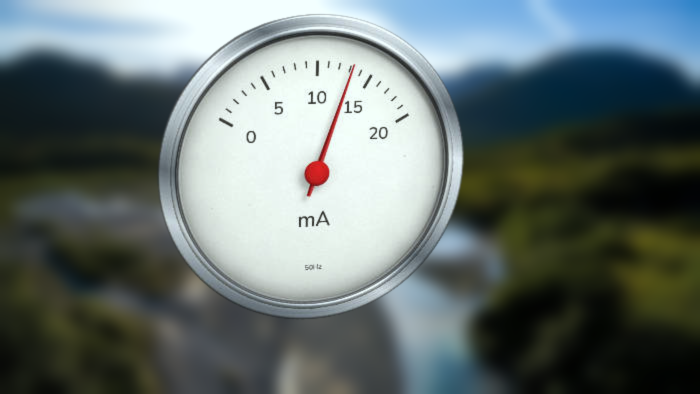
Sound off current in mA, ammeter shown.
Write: 13 mA
